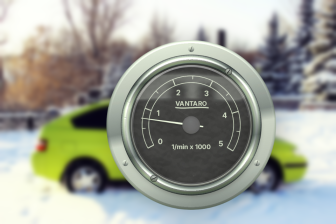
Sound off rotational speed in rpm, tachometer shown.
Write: 750 rpm
